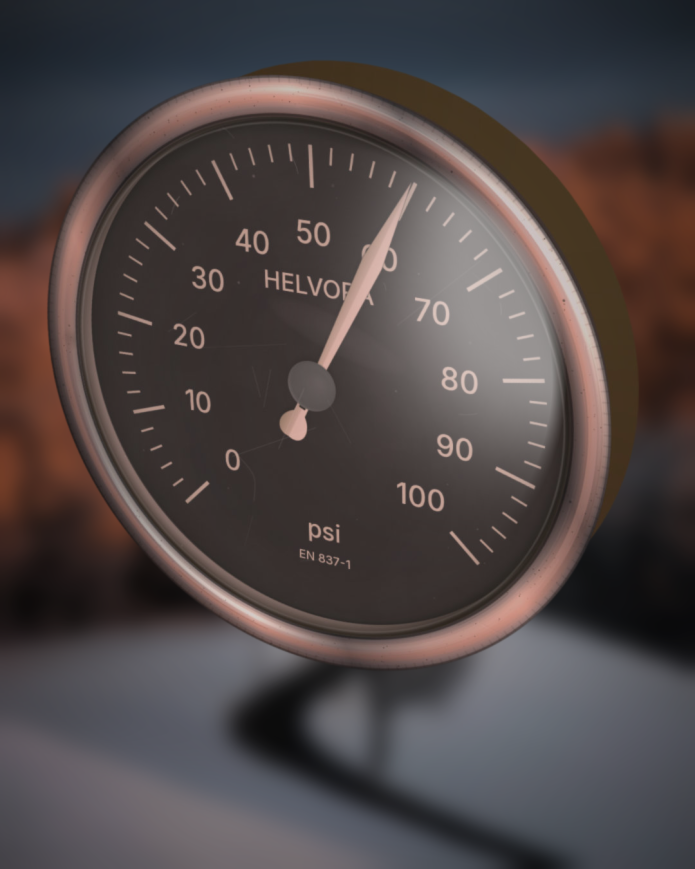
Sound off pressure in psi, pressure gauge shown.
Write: 60 psi
